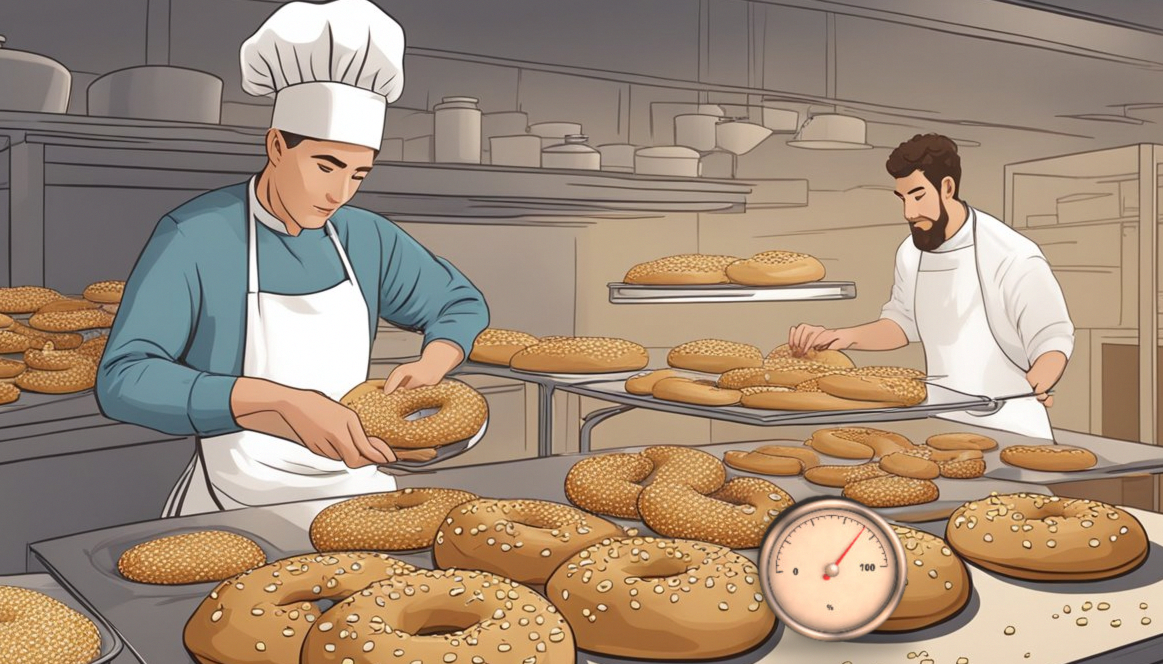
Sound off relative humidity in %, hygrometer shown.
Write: 72 %
